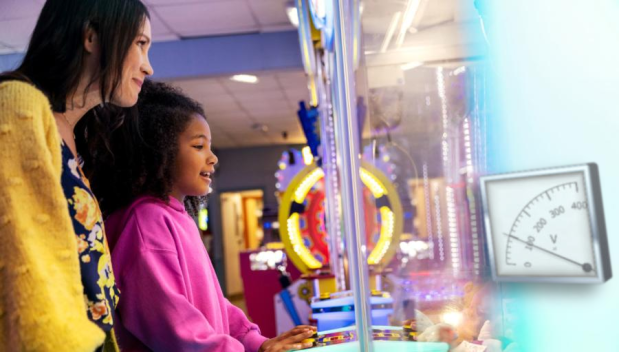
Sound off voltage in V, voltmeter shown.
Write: 100 V
